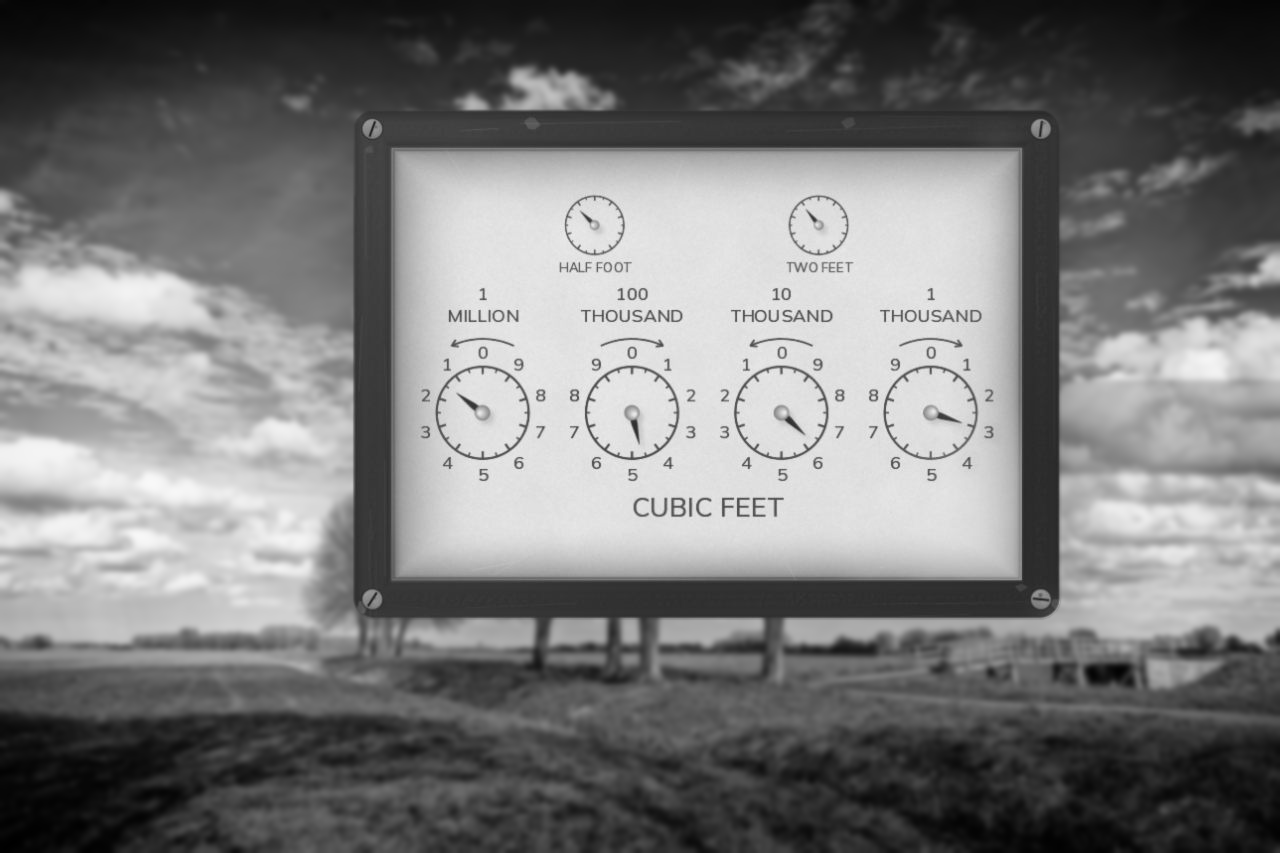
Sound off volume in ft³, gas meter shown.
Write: 146300 ft³
